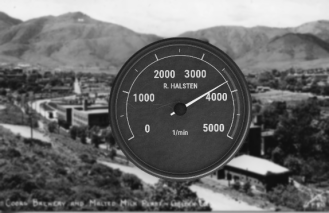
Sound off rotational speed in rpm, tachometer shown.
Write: 3750 rpm
